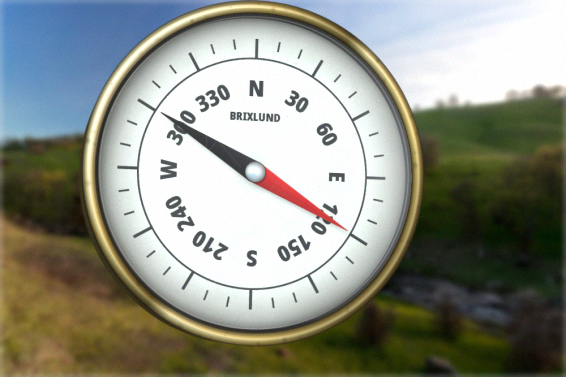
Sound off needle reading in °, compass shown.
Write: 120 °
